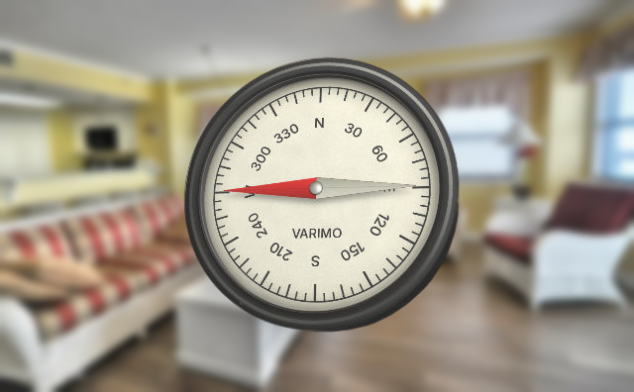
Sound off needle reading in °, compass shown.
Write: 270 °
